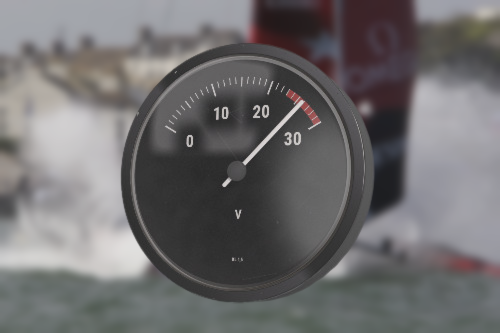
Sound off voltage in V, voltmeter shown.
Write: 26 V
